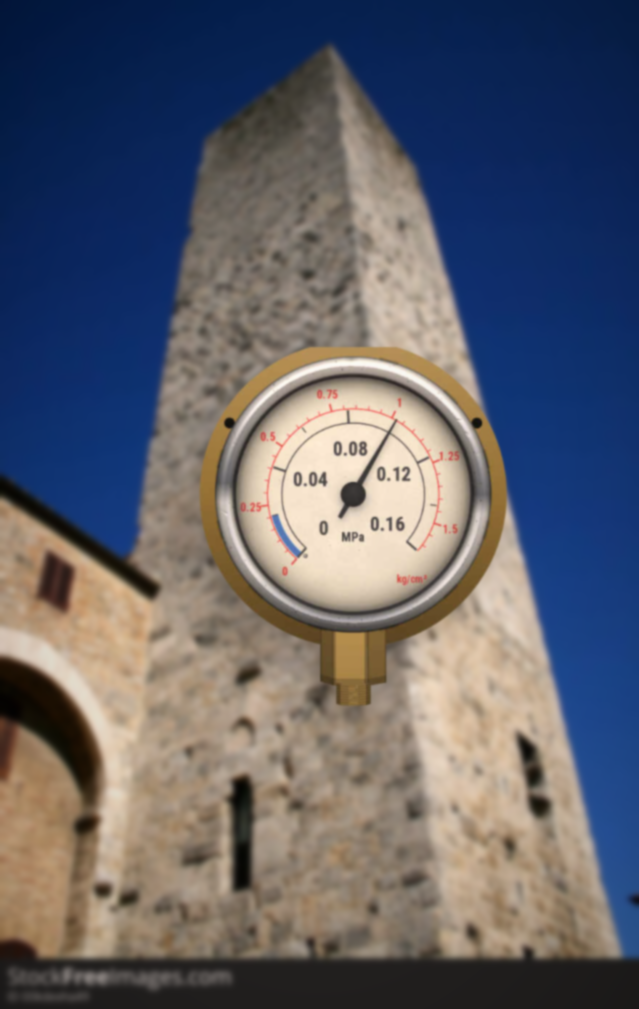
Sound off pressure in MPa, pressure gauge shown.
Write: 0.1 MPa
